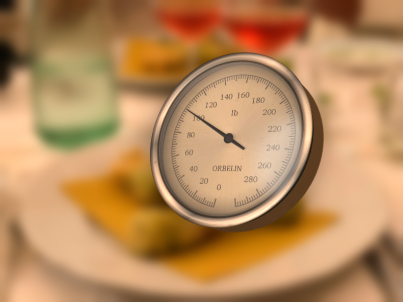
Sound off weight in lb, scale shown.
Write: 100 lb
